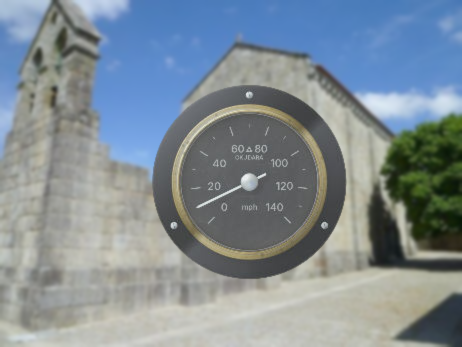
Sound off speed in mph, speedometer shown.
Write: 10 mph
